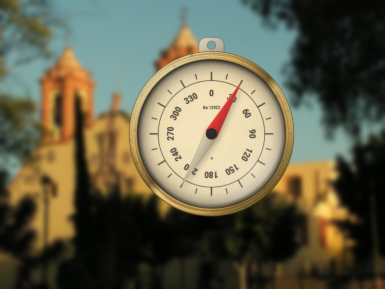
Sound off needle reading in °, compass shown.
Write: 30 °
